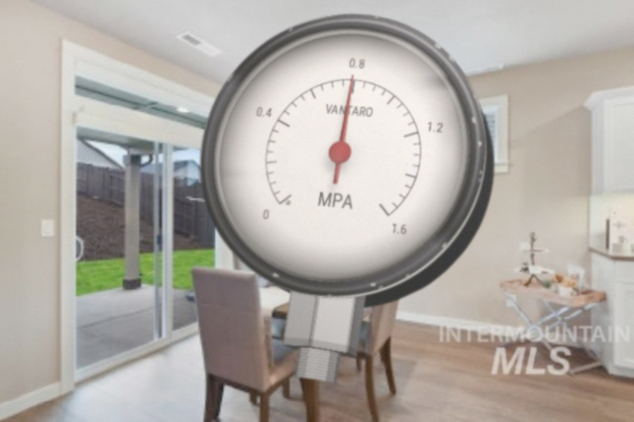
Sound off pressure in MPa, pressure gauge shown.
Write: 0.8 MPa
